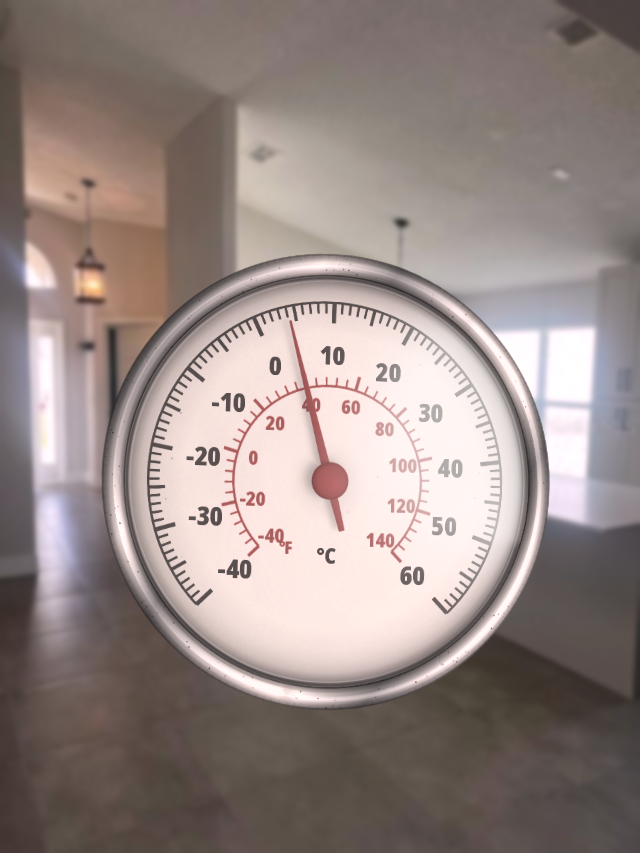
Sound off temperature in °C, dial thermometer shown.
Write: 4 °C
